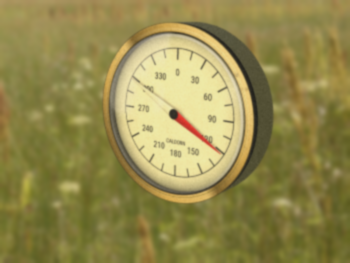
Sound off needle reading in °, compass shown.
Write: 120 °
